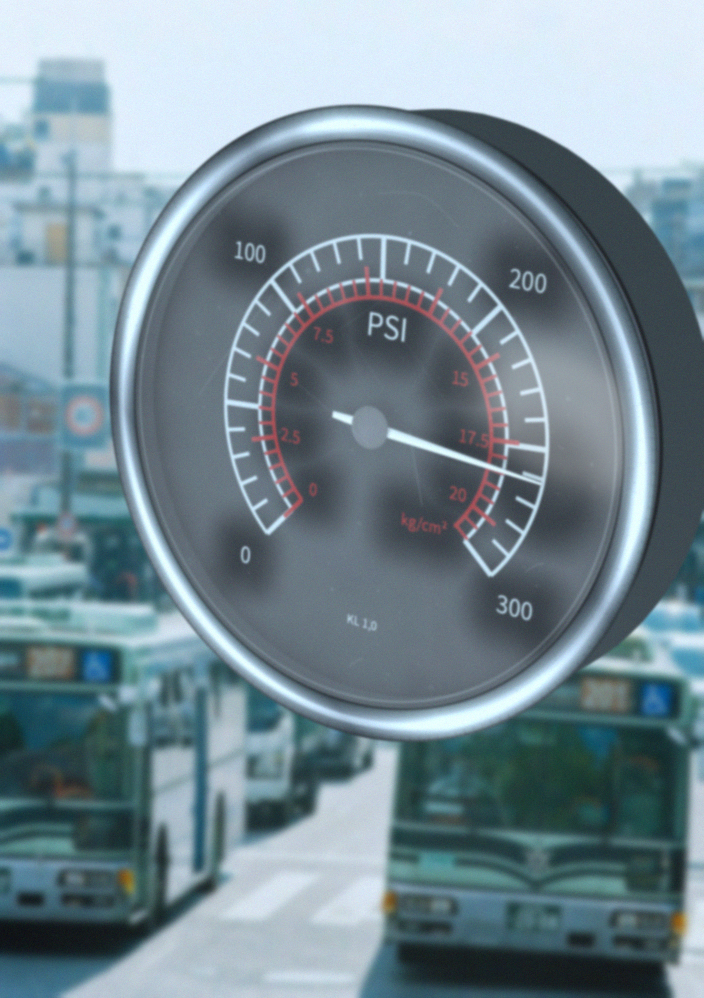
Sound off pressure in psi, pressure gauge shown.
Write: 260 psi
